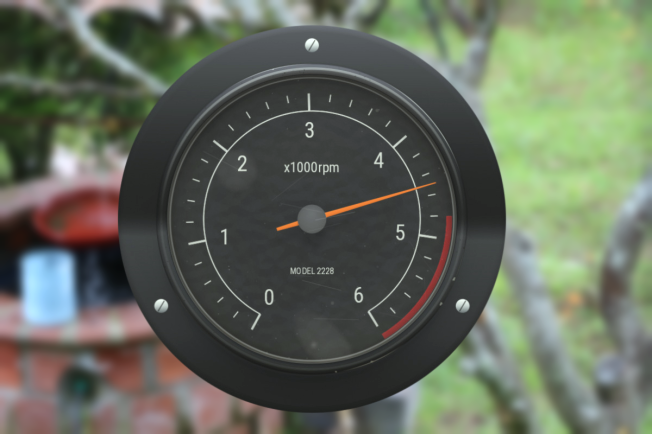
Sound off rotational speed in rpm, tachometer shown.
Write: 4500 rpm
